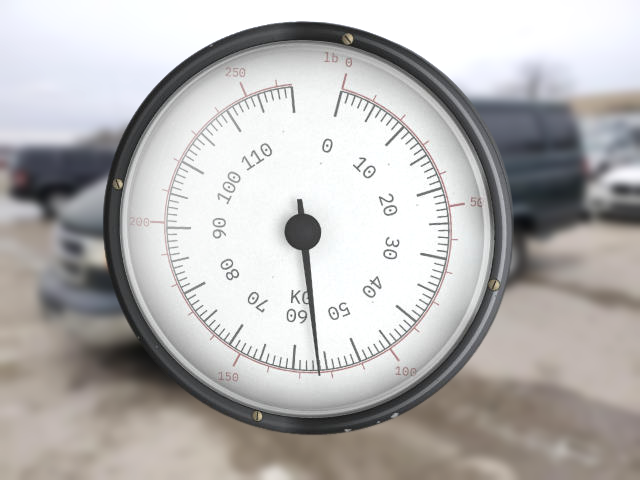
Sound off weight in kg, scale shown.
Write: 56 kg
